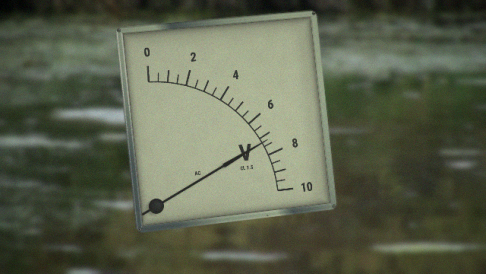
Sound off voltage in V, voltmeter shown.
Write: 7.25 V
